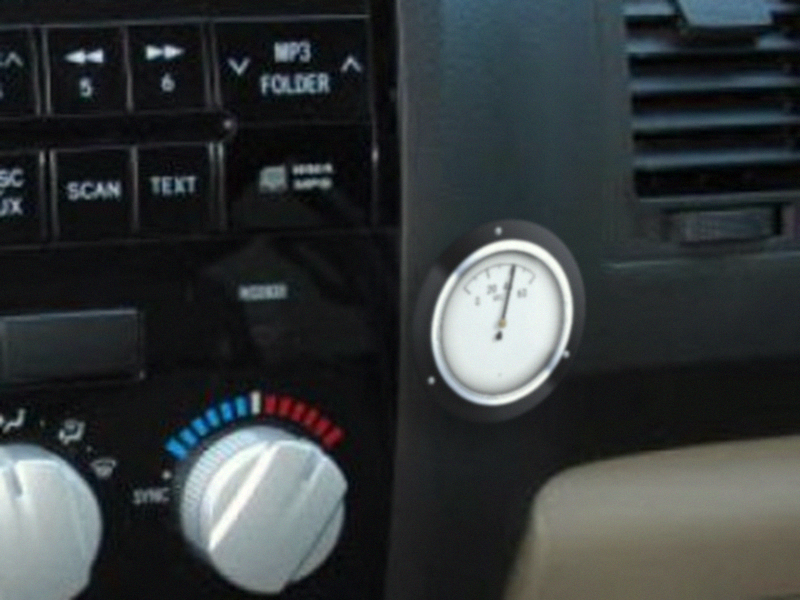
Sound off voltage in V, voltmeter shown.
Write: 40 V
